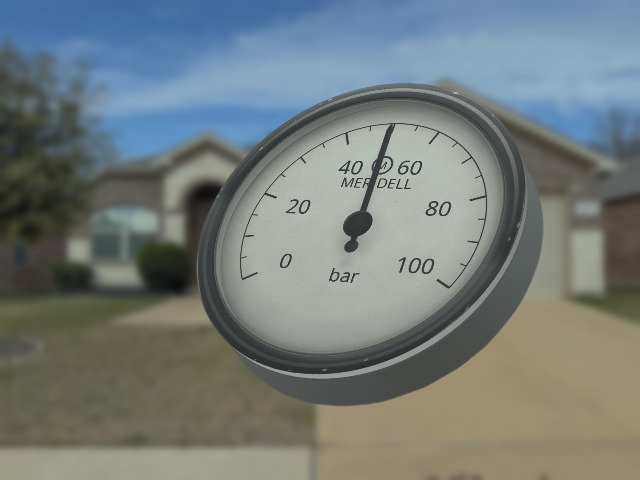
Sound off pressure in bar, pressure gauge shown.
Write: 50 bar
